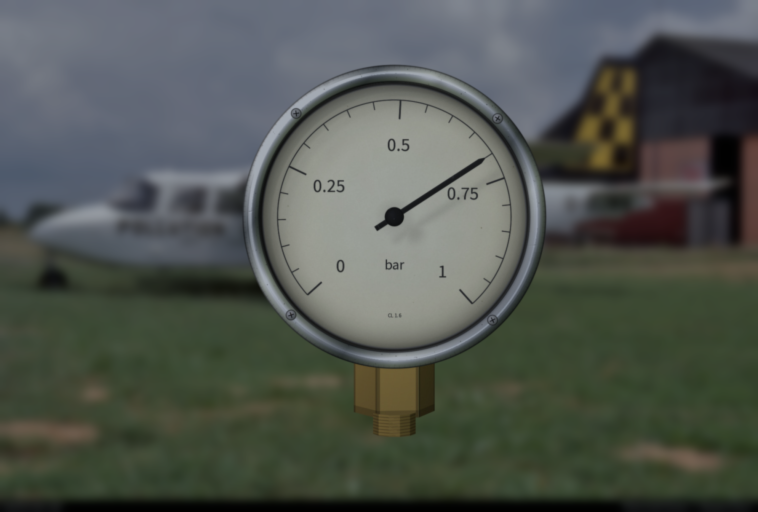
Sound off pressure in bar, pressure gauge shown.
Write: 0.7 bar
